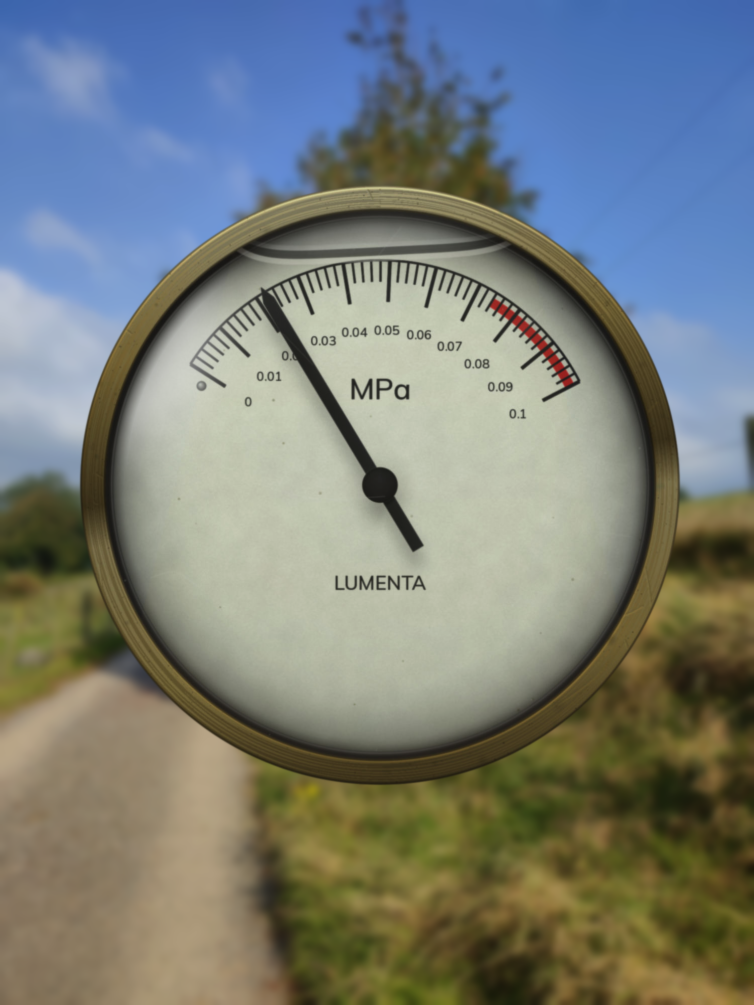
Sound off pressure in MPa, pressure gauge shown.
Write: 0.022 MPa
